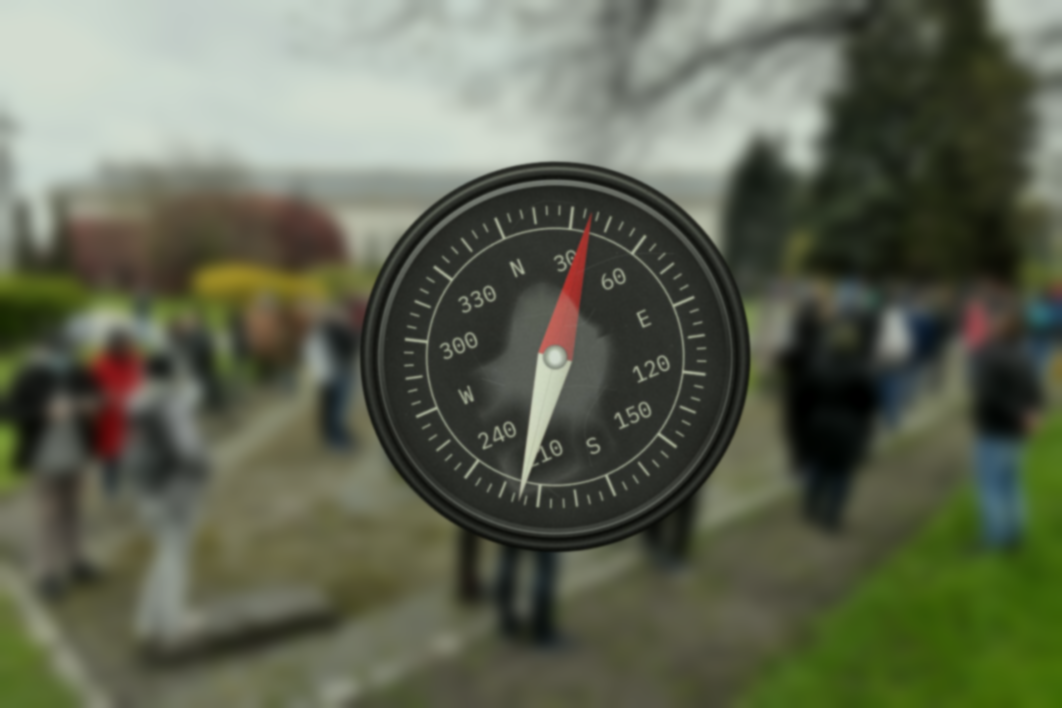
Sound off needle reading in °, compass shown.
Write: 37.5 °
